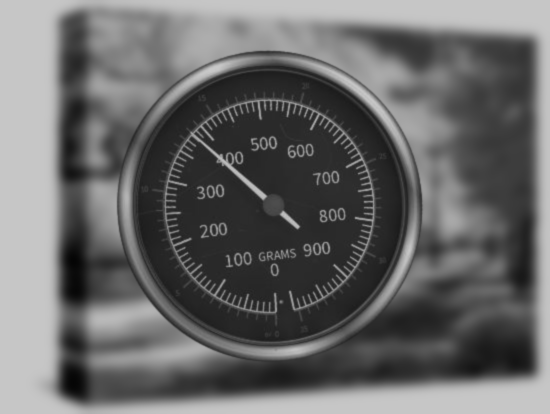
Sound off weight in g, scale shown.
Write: 380 g
